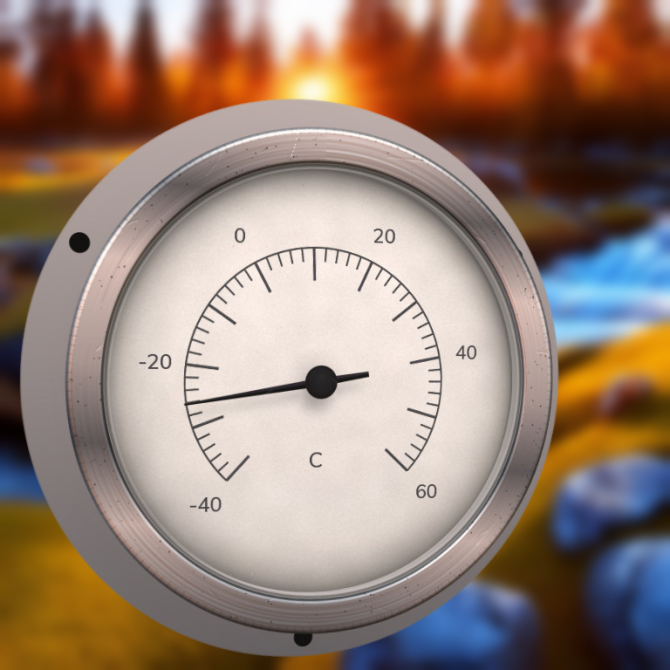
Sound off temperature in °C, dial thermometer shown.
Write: -26 °C
